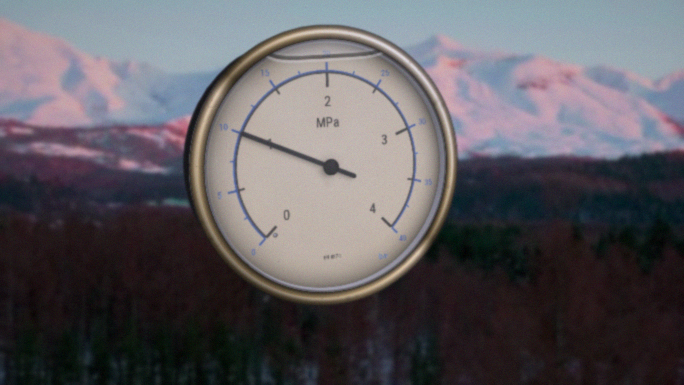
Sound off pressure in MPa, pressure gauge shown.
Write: 1 MPa
